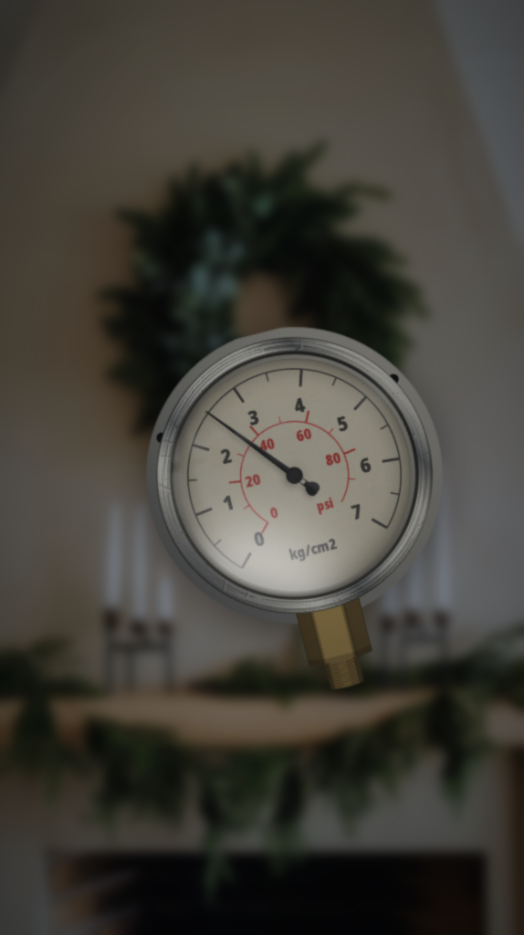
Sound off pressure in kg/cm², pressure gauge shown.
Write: 2.5 kg/cm²
